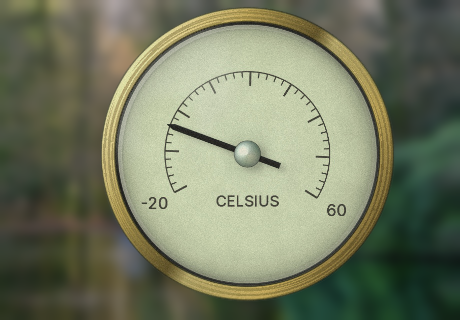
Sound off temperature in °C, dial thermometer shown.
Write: -4 °C
